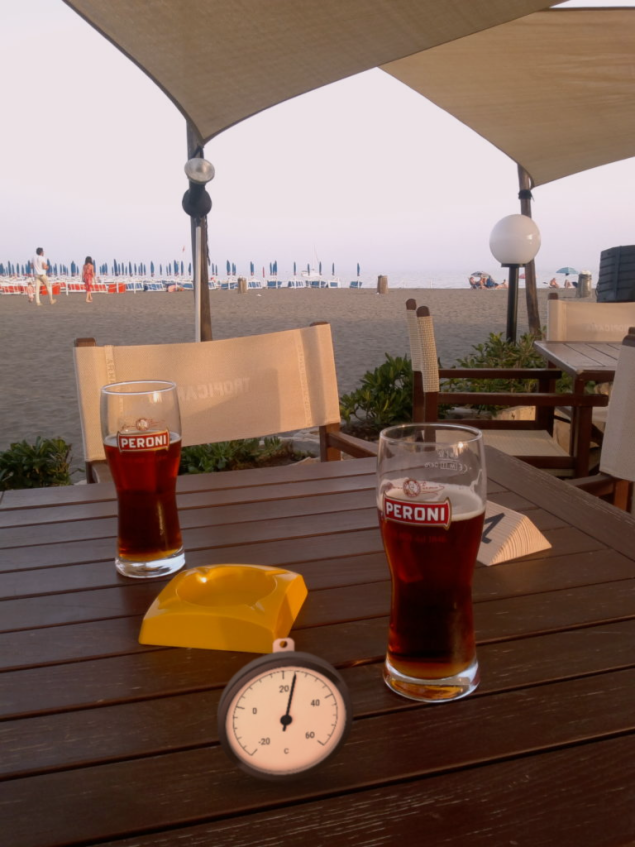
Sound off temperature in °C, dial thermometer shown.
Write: 24 °C
